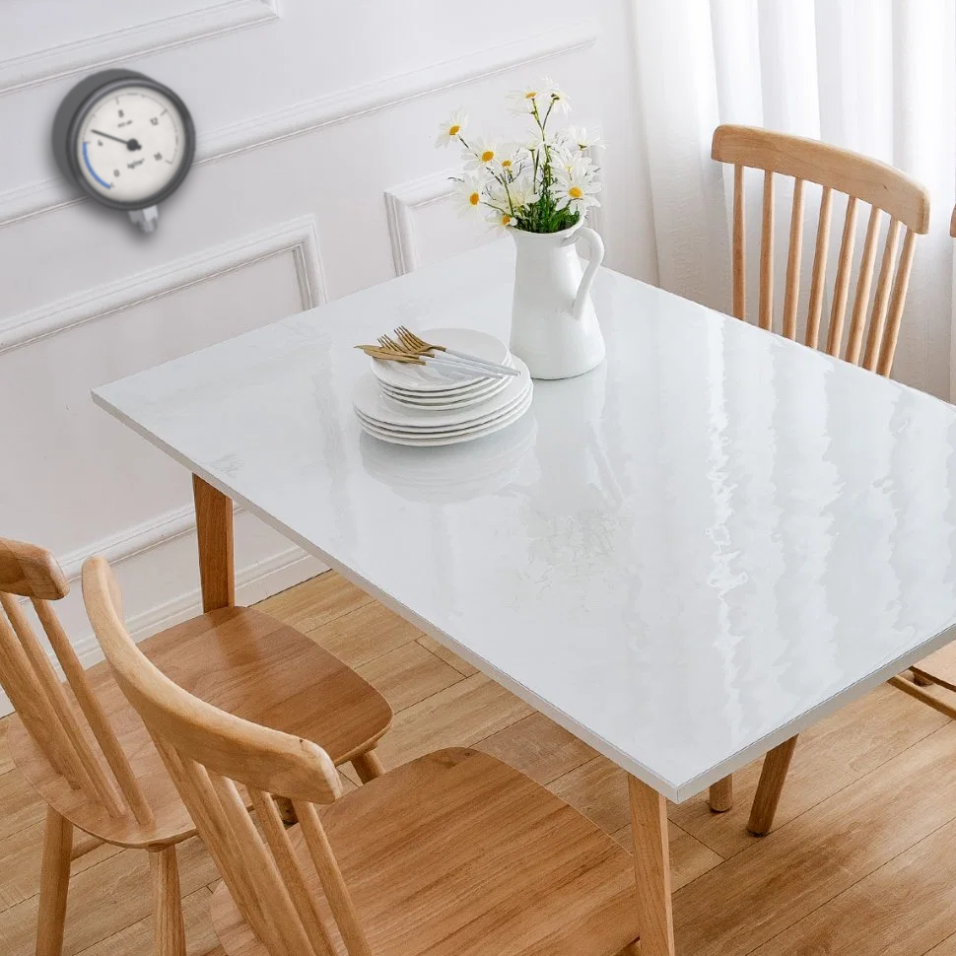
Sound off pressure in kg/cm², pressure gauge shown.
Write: 5 kg/cm²
